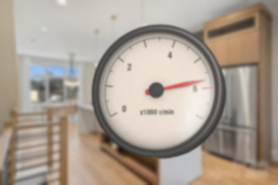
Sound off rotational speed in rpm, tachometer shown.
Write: 5750 rpm
